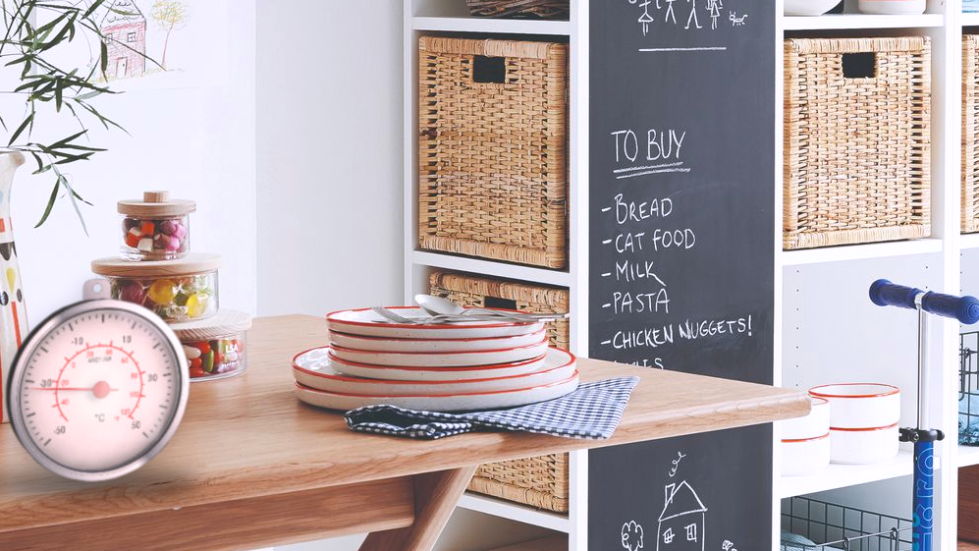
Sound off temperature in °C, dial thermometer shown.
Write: -32 °C
